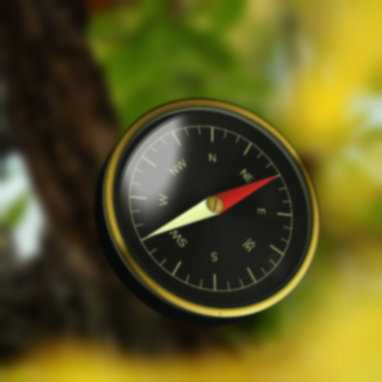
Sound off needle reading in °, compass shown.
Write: 60 °
